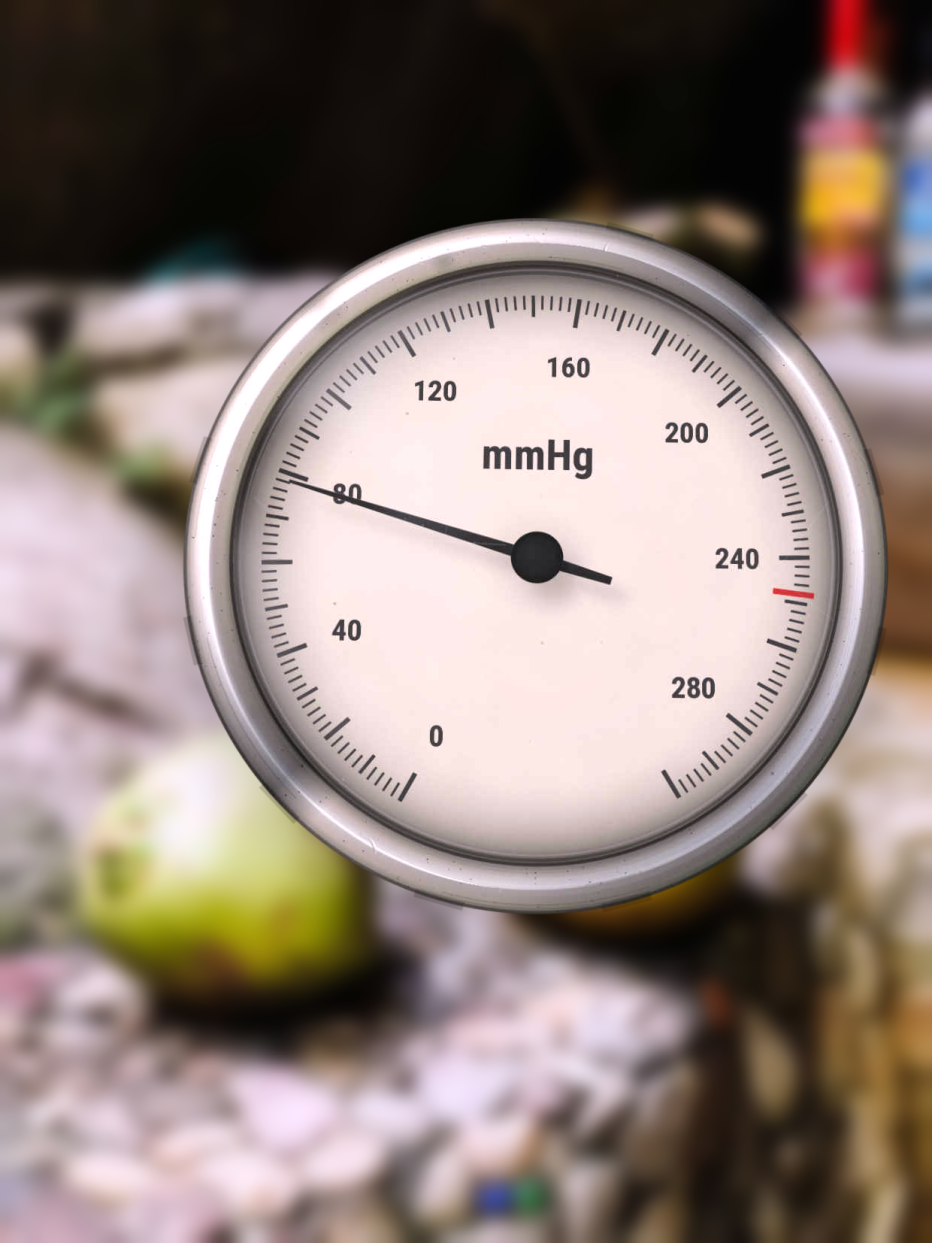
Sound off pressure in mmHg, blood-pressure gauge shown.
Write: 78 mmHg
